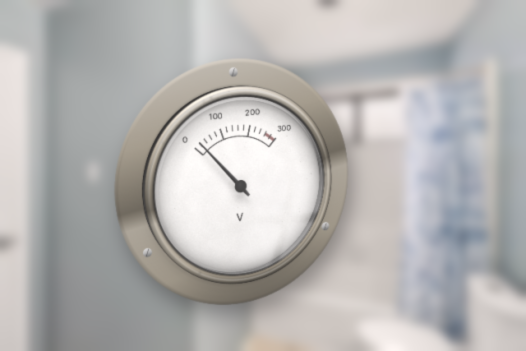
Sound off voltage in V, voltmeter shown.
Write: 20 V
